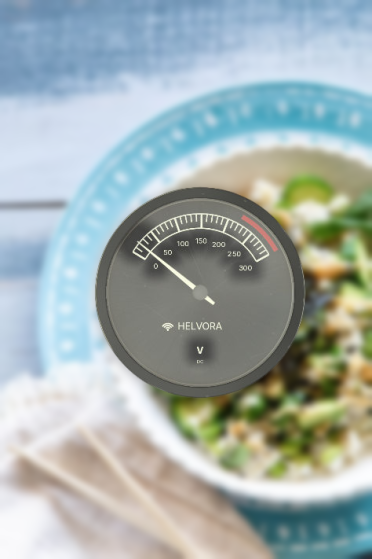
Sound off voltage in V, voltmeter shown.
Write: 20 V
